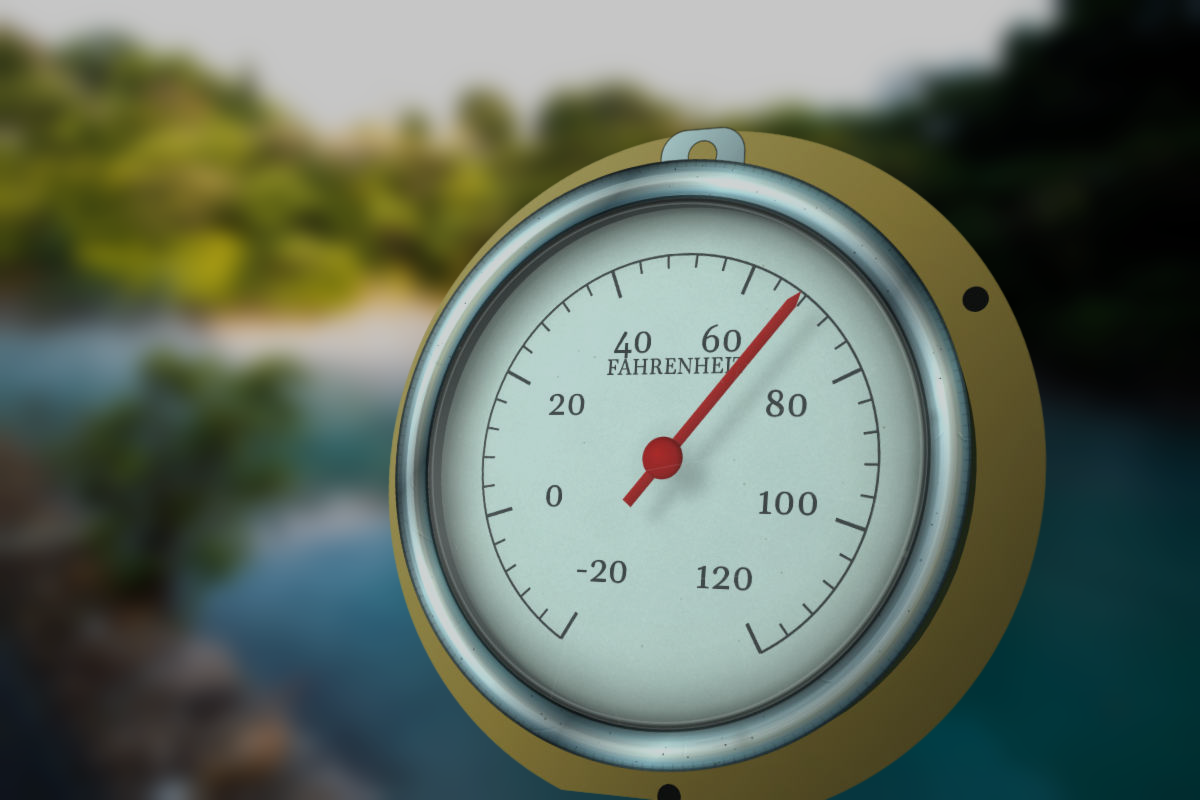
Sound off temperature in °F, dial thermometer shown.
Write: 68 °F
